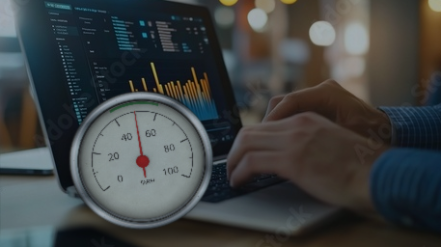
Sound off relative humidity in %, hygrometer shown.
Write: 50 %
